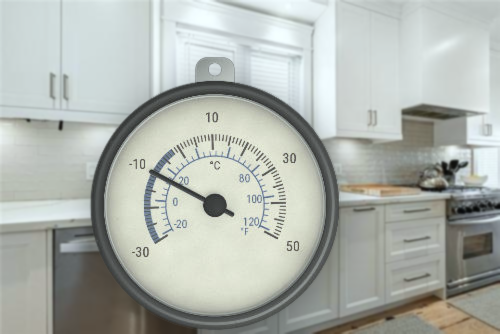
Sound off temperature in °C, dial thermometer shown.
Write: -10 °C
